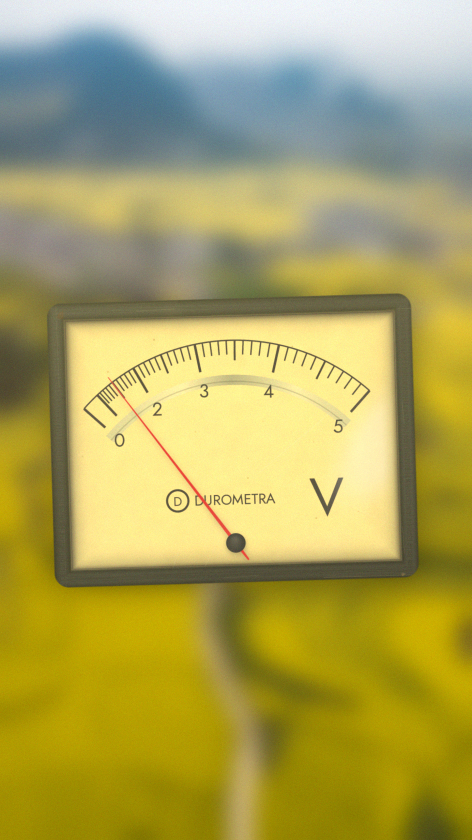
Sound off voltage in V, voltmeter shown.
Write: 1.5 V
